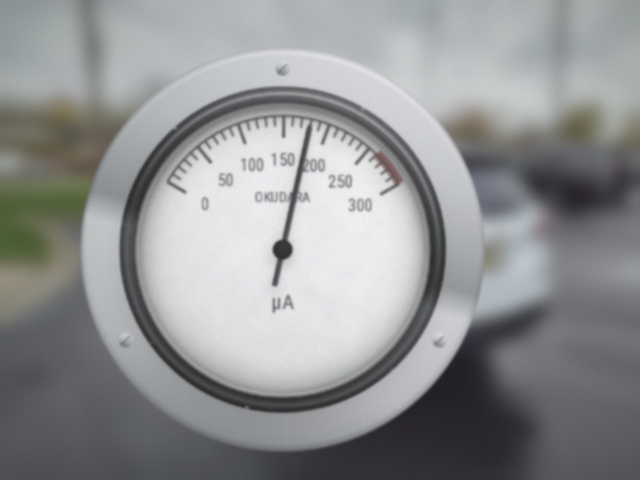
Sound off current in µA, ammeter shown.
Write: 180 µA
